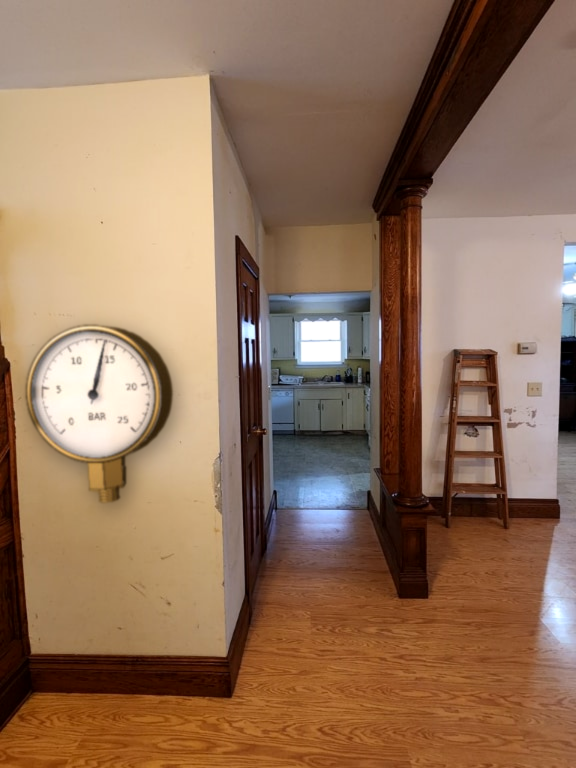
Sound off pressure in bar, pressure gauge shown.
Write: 14 bar
